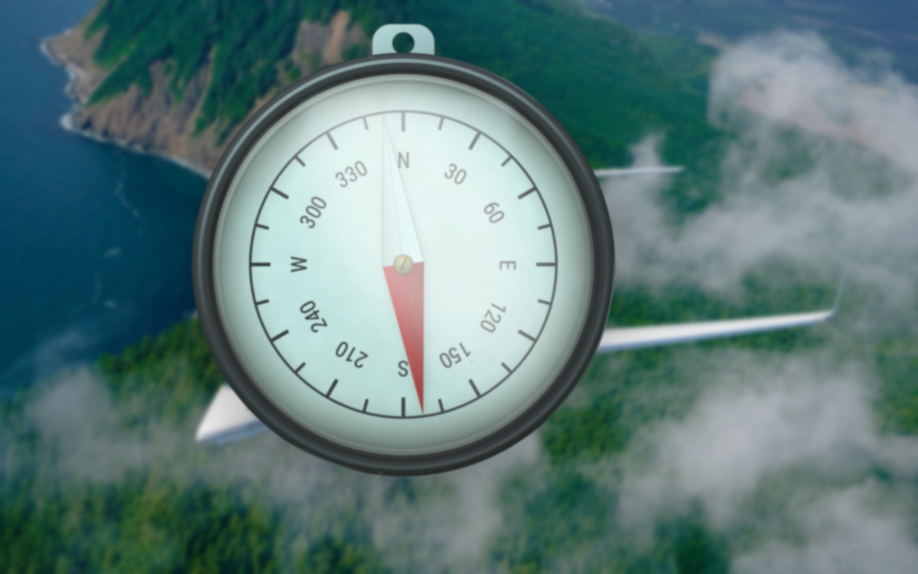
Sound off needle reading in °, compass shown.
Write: 172.5 °
